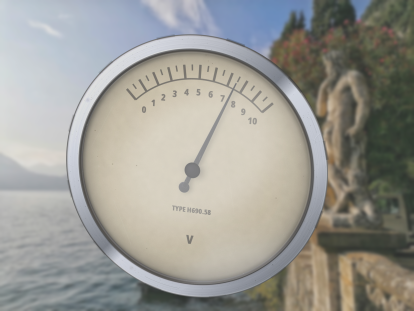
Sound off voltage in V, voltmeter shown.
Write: 7.5 V
